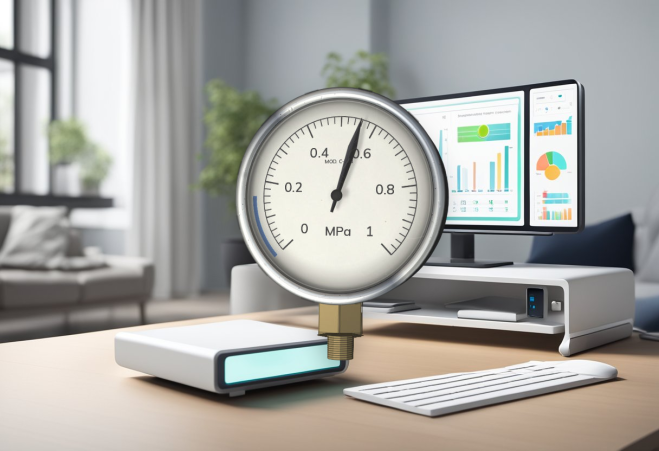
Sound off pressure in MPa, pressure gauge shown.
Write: 0.56 MPa
